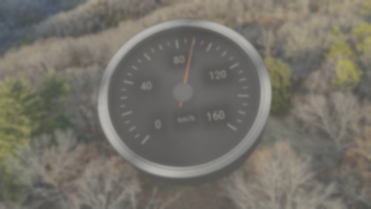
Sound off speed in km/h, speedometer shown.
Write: 90 km/h
